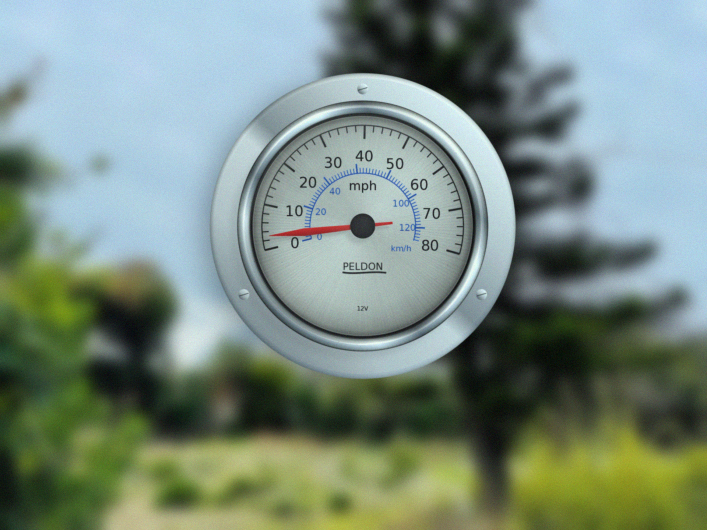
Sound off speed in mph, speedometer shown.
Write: 3 mph
